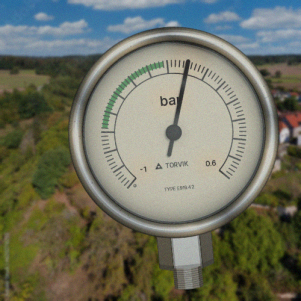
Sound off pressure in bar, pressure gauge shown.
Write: -0.1 bar
